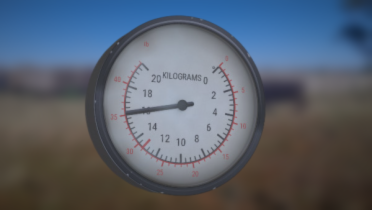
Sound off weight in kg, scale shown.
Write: 16 kg
